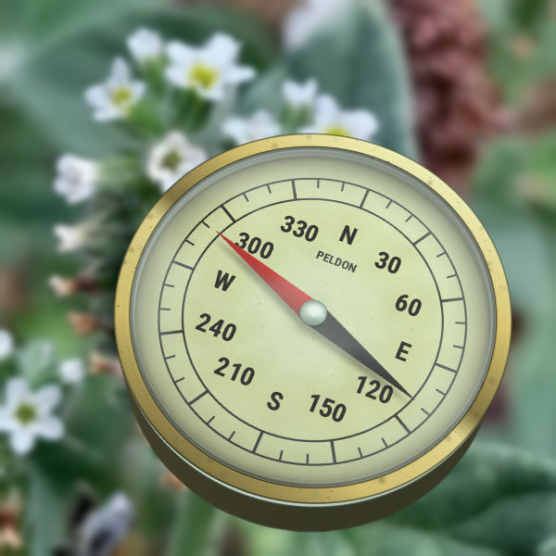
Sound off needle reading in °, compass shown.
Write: 290 °
